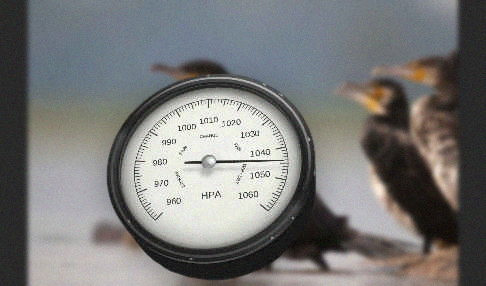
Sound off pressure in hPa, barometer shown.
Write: 1045 hPa
